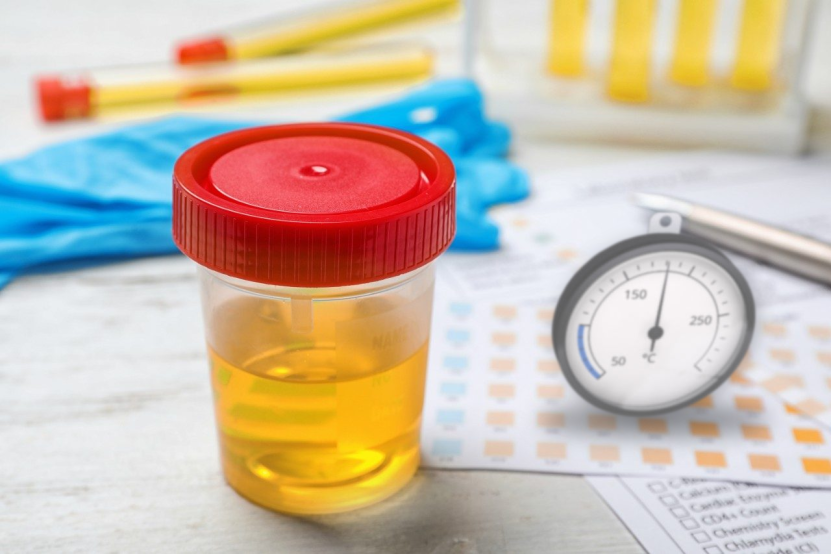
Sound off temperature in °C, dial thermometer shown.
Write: 180 °C
